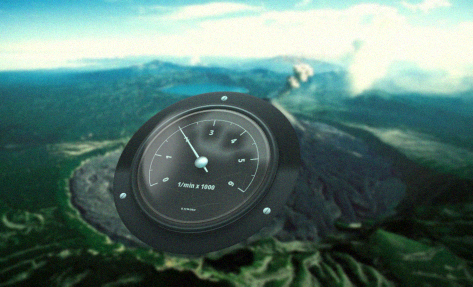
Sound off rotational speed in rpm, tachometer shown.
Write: 2000 rpm
